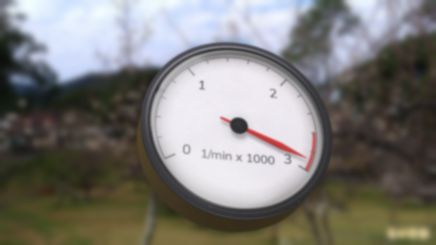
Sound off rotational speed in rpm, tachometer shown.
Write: 2900 rpm
